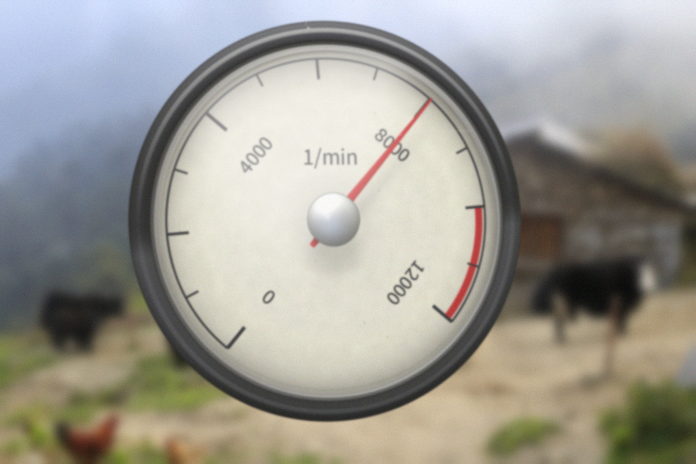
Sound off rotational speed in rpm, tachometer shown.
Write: 8000 rpm
